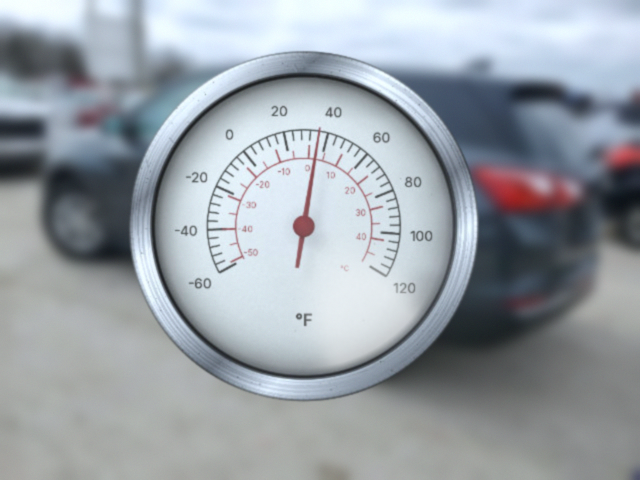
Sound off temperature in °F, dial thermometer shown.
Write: 36 °F
